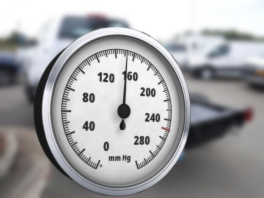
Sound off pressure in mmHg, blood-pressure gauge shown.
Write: 150 mmHg
